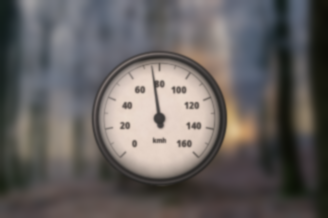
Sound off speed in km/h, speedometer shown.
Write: 75 km/h
